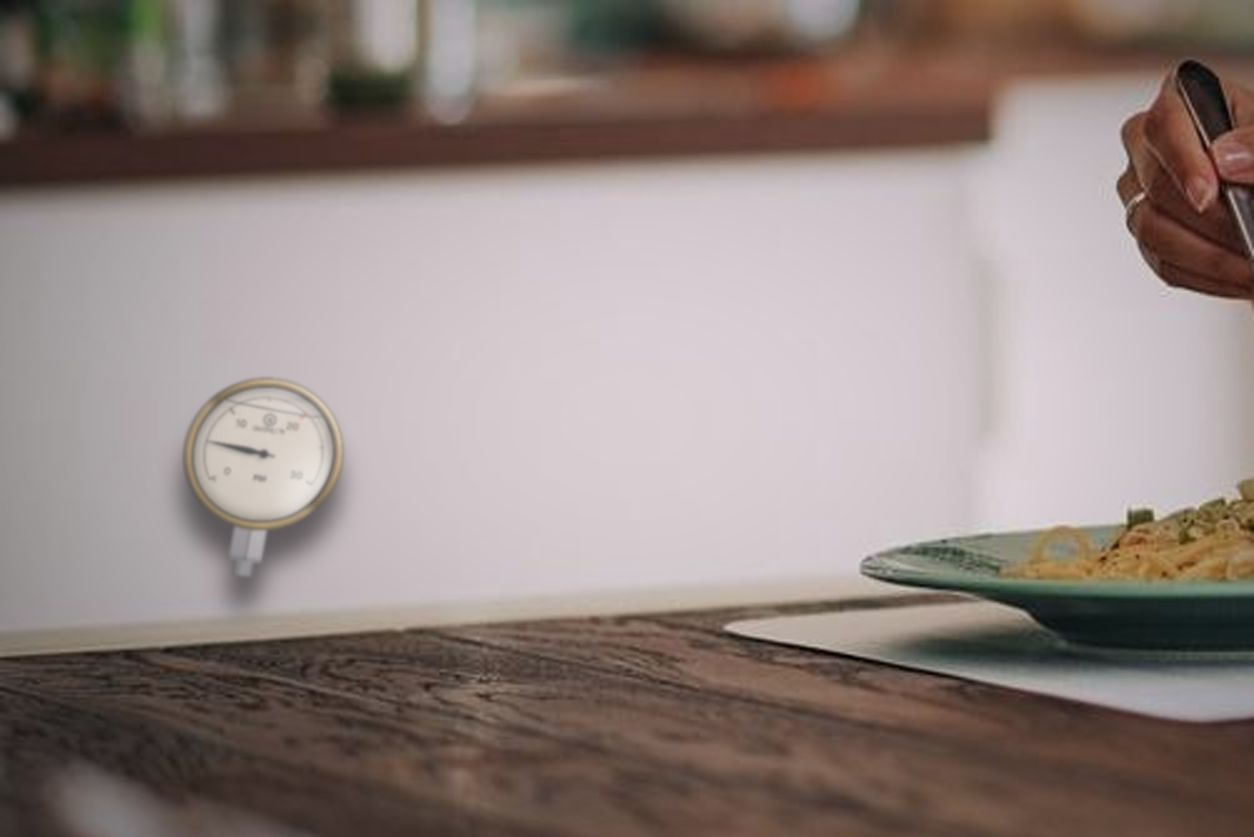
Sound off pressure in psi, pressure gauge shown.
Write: 5 psi
